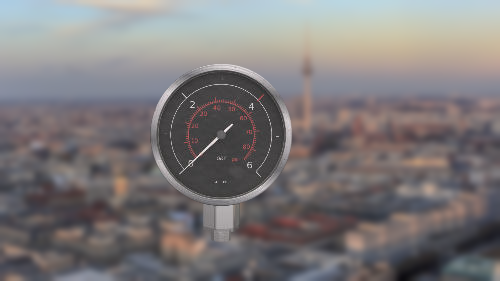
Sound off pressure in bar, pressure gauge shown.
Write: 0 bar
